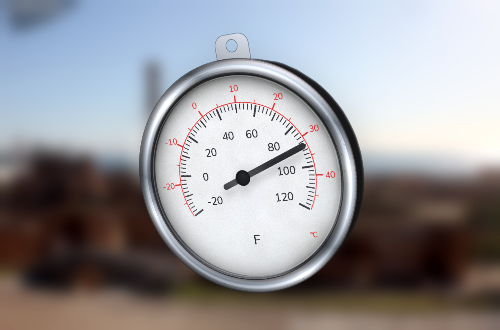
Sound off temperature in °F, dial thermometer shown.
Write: 90 °F
